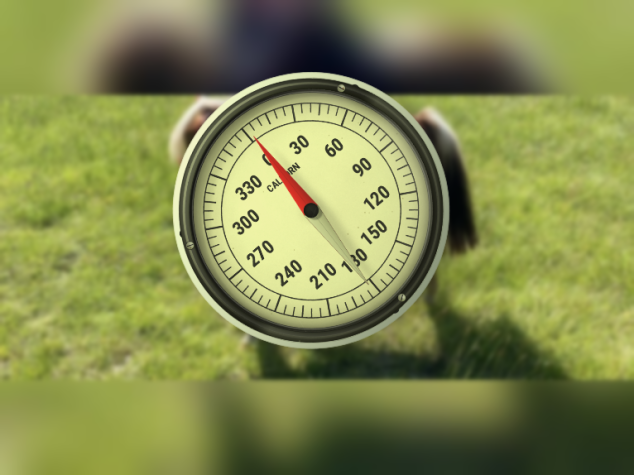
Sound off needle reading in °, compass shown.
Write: 2.5 °
